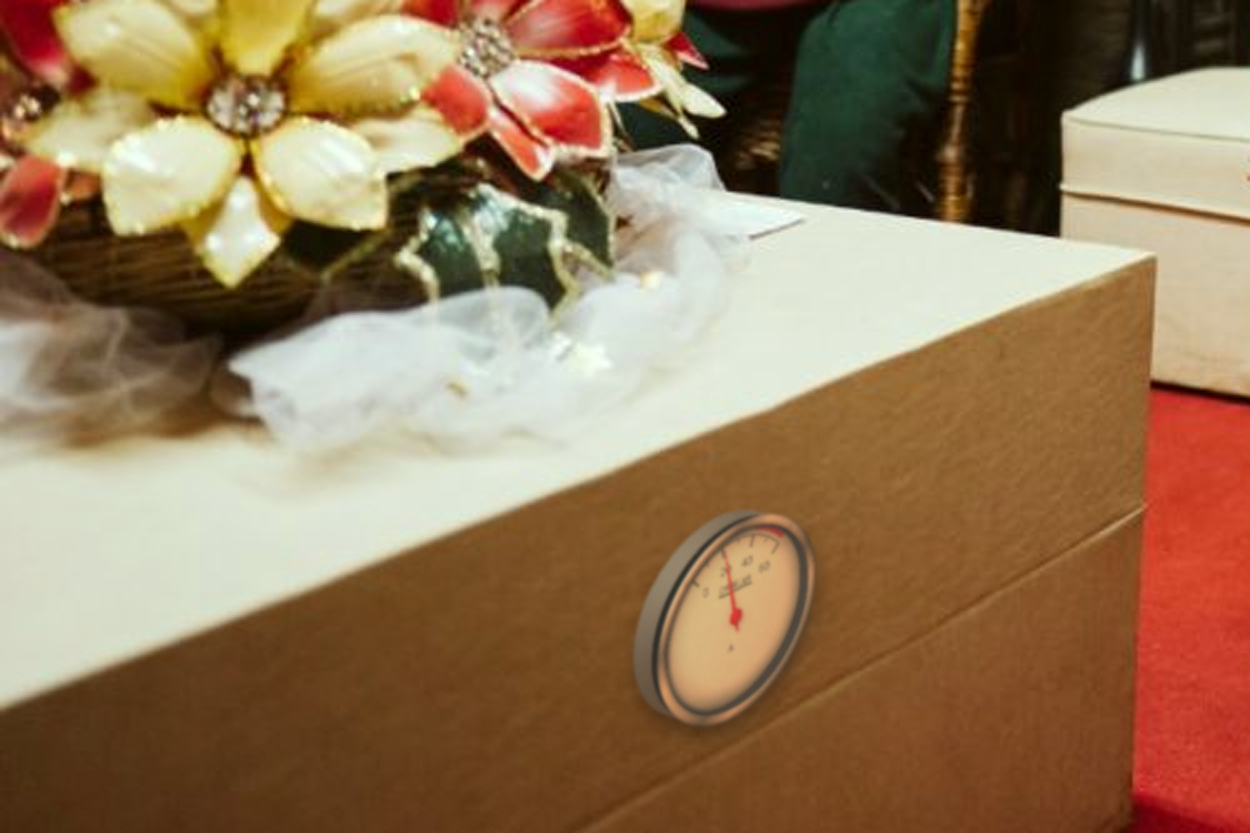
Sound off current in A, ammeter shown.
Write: 20 A
